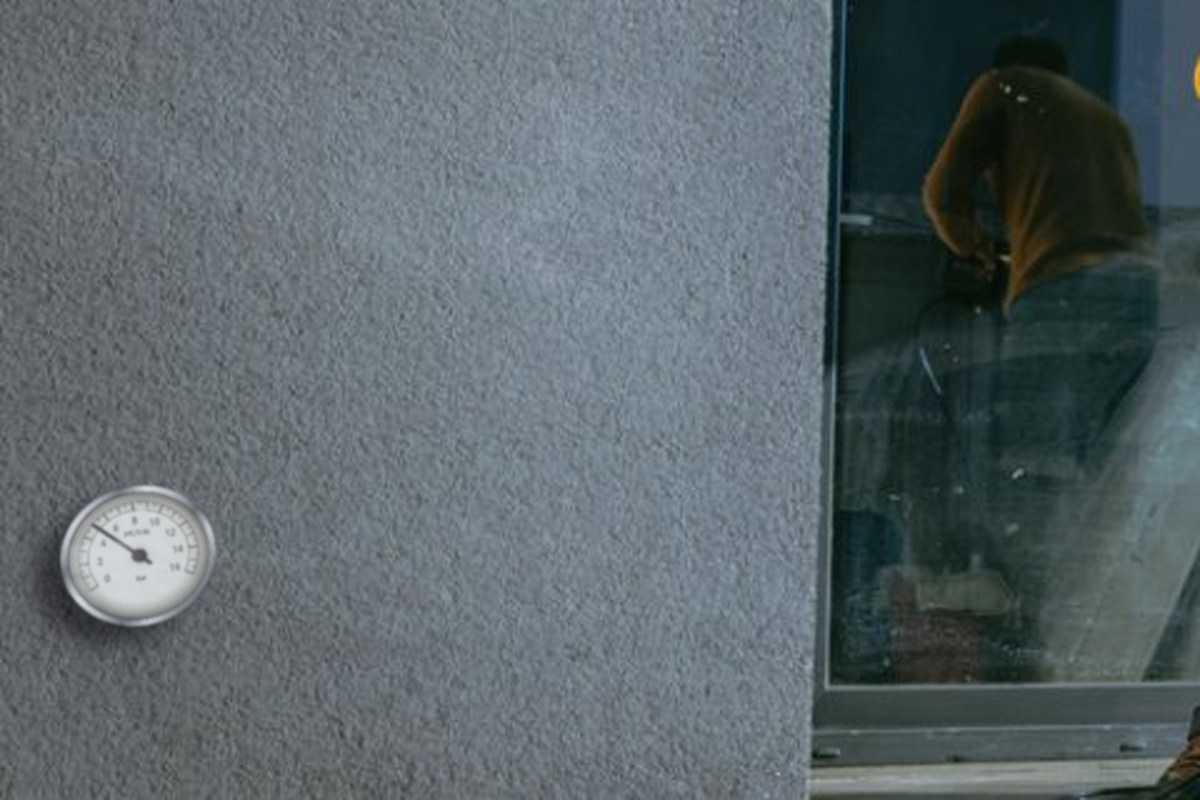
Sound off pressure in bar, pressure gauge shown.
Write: 5 bar
